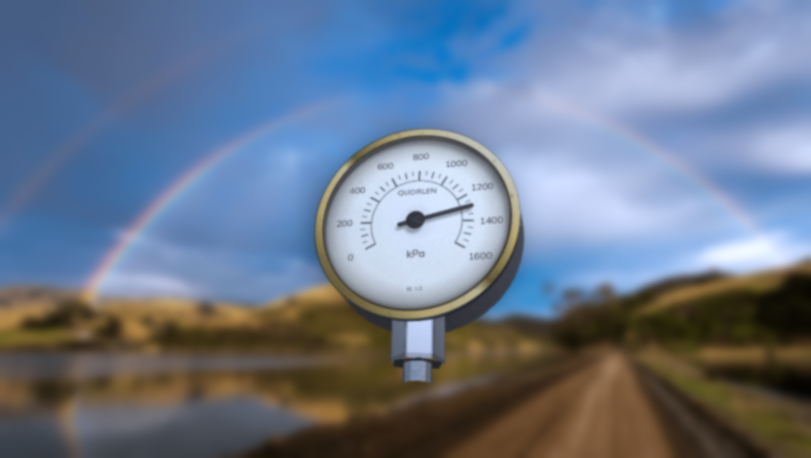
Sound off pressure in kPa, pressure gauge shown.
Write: 1300 kPa
